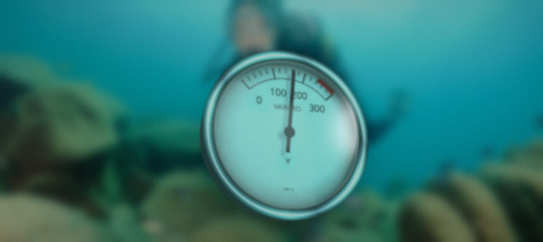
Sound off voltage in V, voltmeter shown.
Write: 160 V
